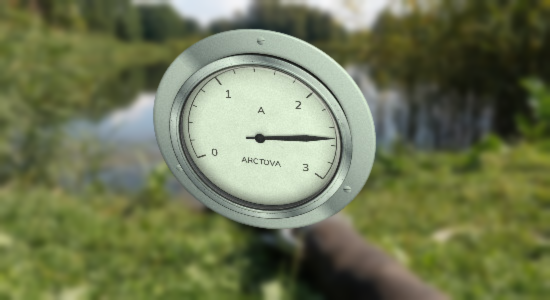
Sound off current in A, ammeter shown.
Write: 2.5 A
